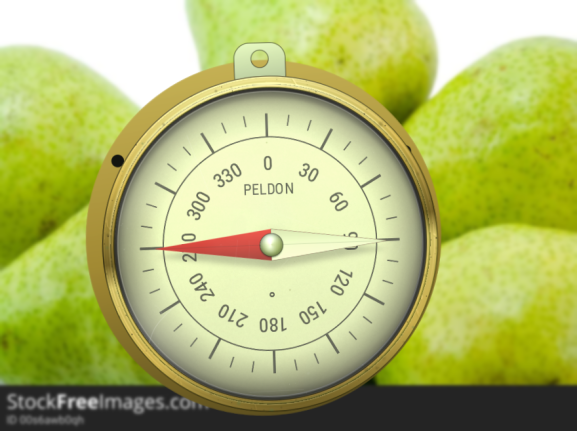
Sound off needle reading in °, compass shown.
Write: 270 °
